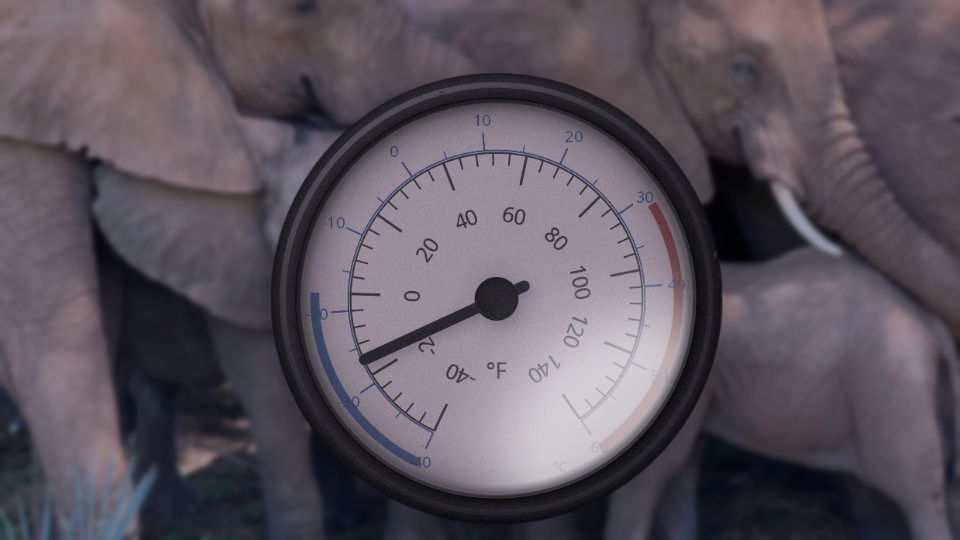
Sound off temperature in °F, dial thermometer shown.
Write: -16 °F
